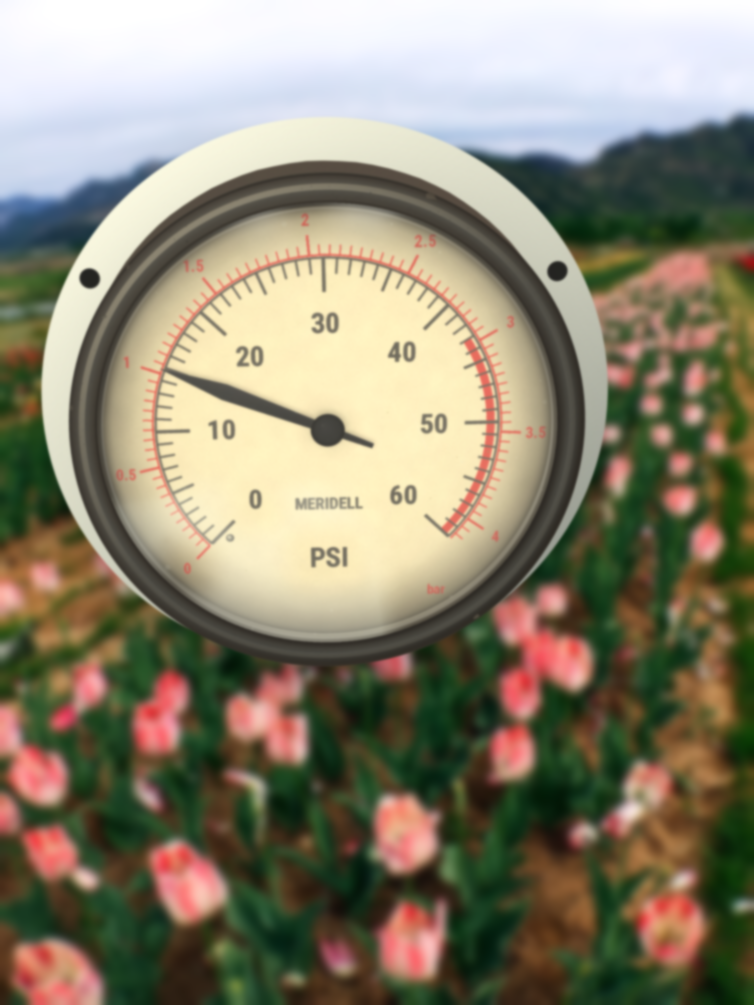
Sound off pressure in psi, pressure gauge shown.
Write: 15 psi
